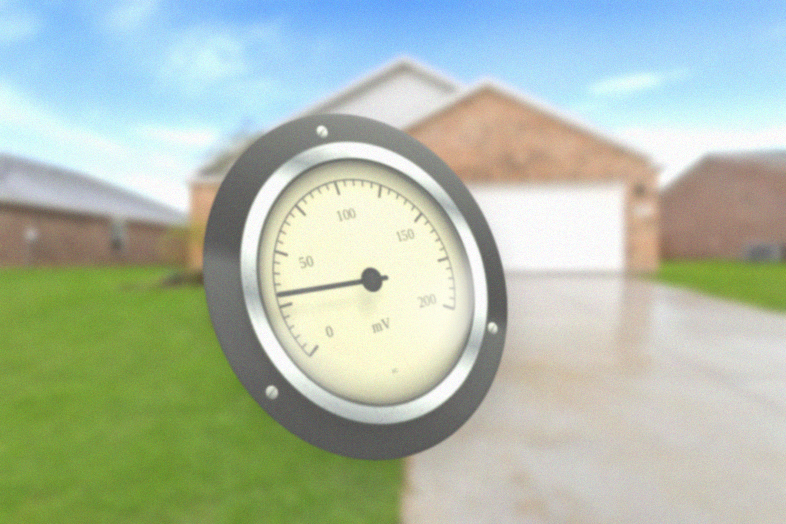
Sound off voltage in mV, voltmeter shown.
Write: 30 mV
